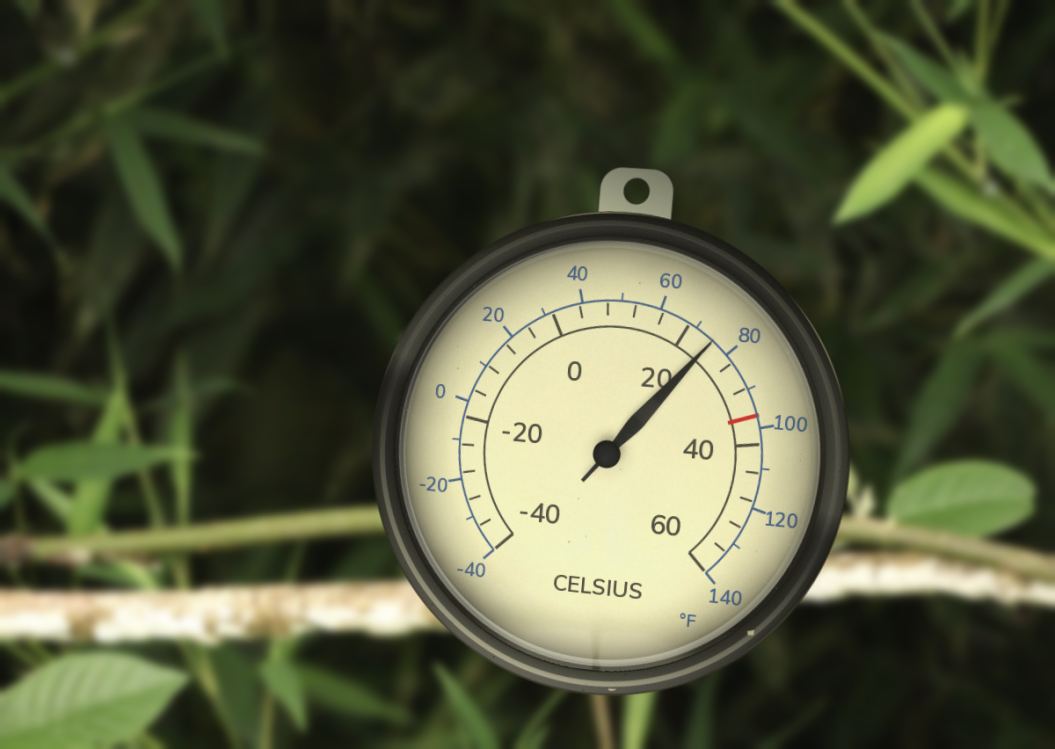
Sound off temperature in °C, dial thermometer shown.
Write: 24 °C
